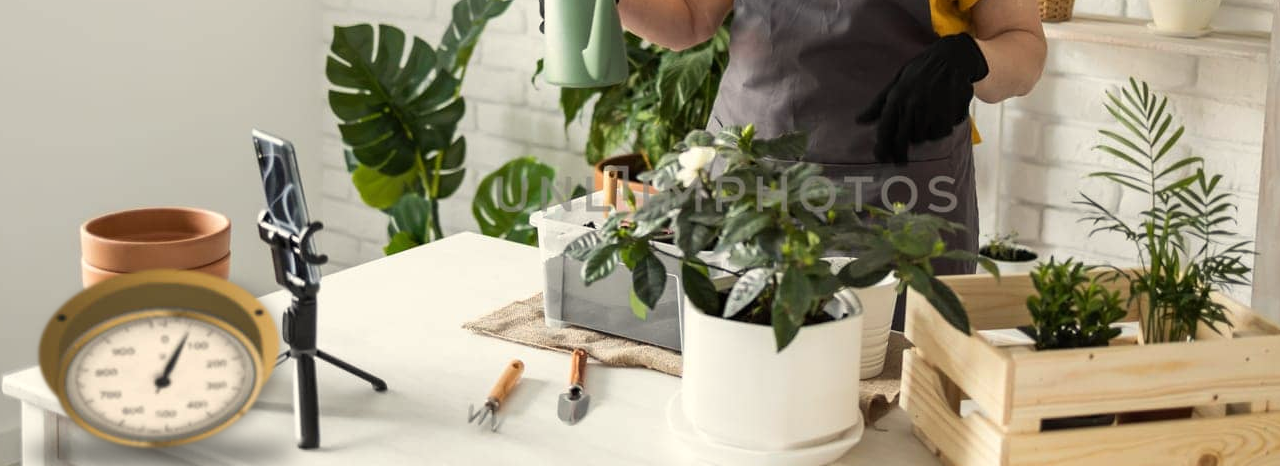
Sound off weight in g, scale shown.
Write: 50 g
